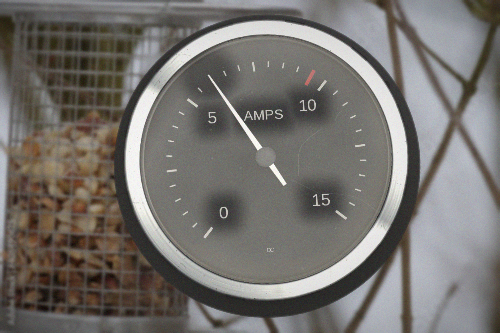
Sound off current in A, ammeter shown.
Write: 6 A
